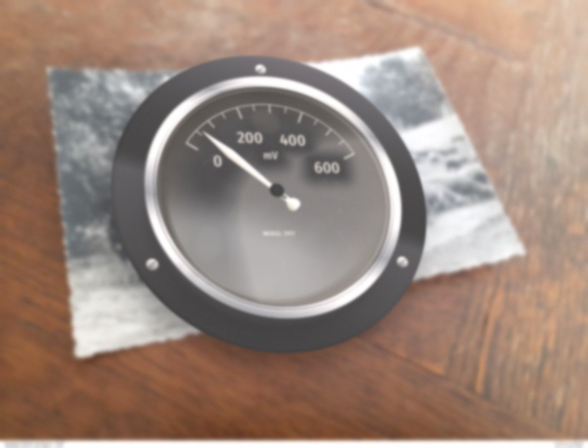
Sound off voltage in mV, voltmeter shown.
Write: 50 mV
